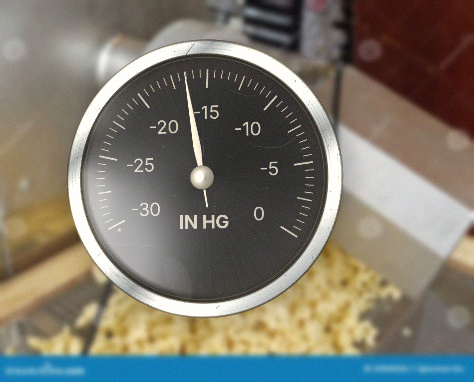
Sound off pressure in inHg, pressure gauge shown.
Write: -16.5 inHg
